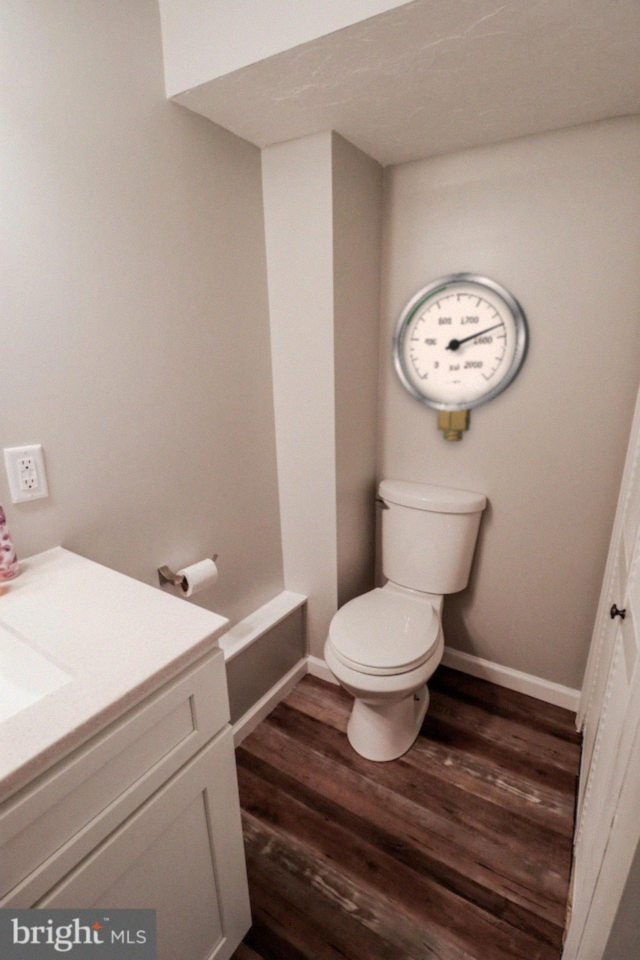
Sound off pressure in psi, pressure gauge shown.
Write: 1500 psi
